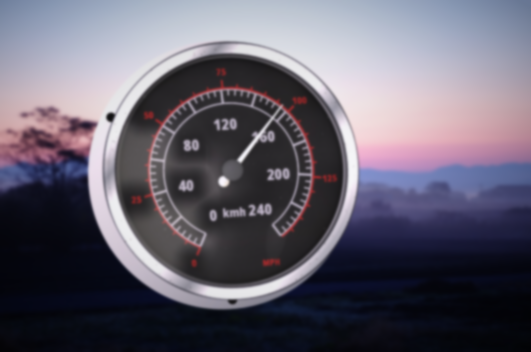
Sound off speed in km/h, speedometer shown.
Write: 156 km/h
